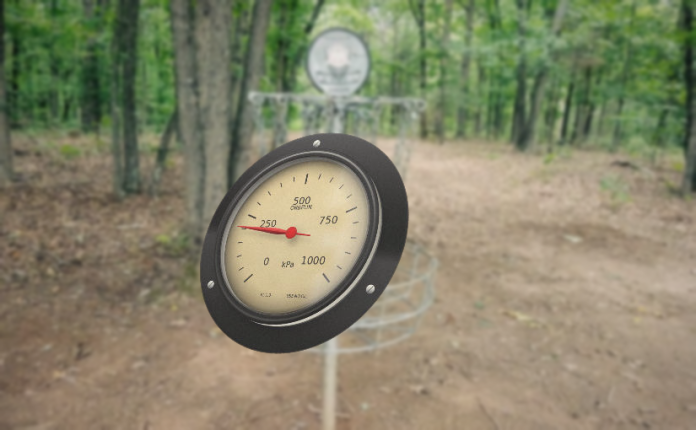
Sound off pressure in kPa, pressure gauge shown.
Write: 200 kPa
